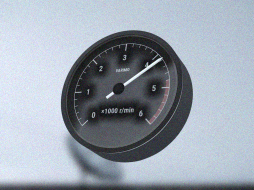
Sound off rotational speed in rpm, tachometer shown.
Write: 4200 rpm
